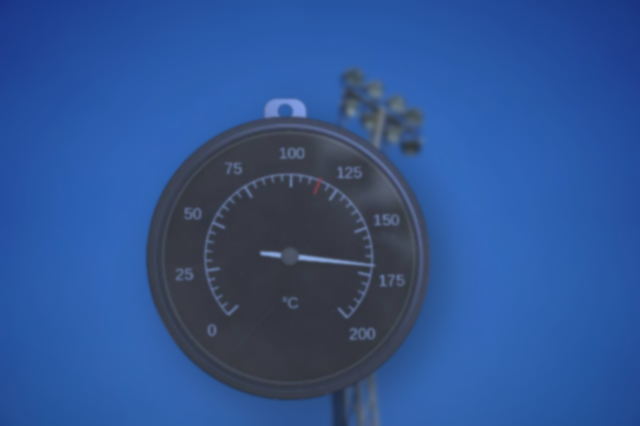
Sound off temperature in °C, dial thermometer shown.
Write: 170 °C
